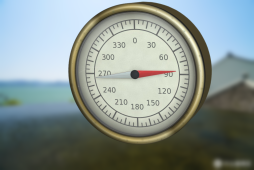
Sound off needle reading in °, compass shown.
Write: 85 °
